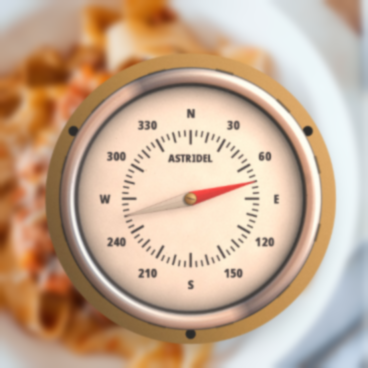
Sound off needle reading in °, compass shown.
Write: 75 °
